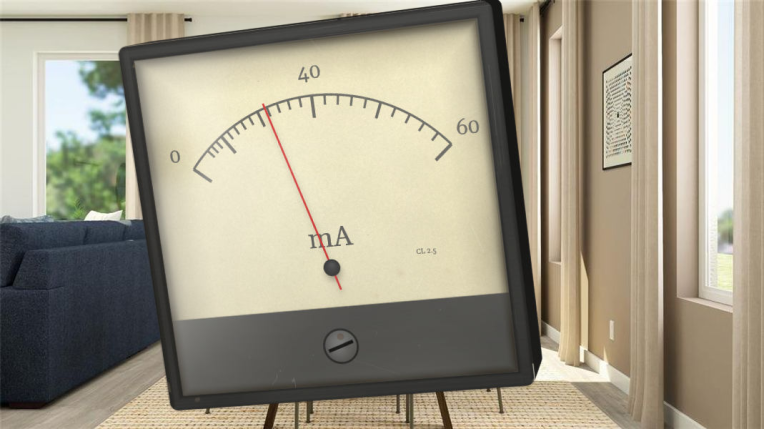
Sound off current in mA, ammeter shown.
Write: 32 mA
